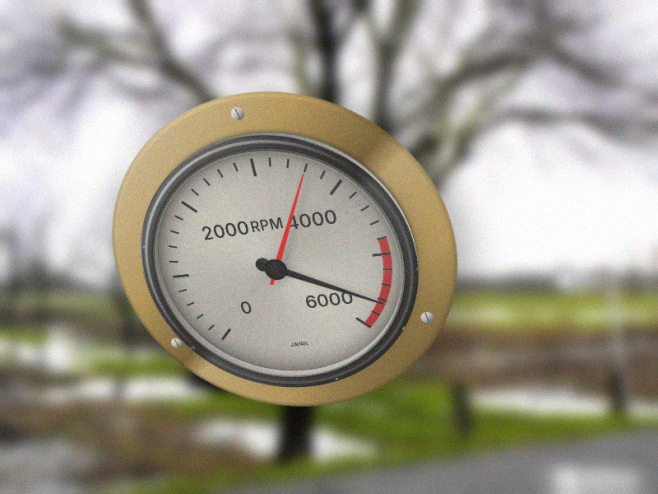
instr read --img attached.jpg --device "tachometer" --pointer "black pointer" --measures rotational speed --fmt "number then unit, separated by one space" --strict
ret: 5600 rpm
